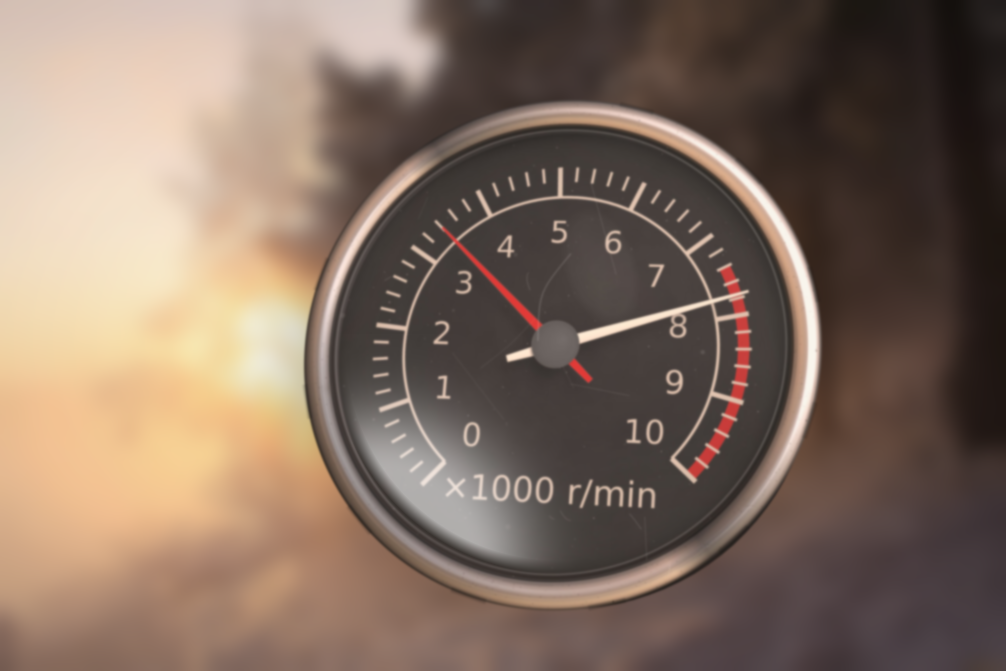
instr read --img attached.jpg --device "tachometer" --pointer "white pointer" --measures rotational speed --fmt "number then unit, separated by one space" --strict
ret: 7800 rpm
